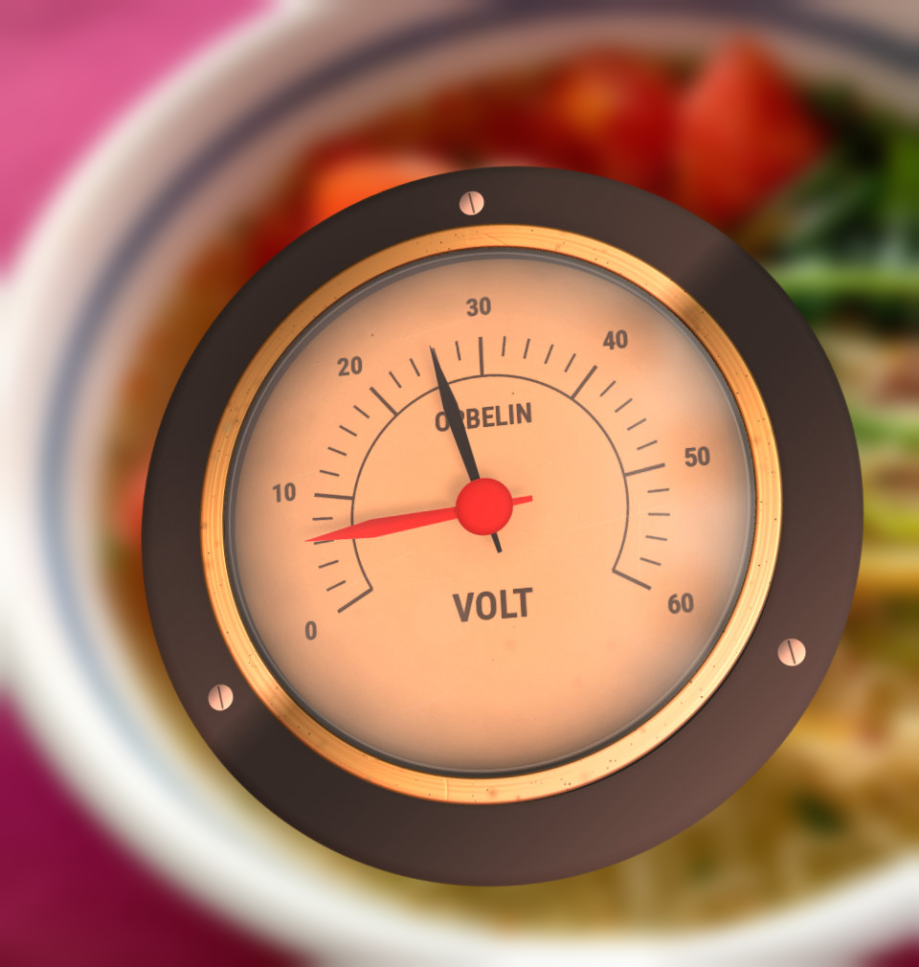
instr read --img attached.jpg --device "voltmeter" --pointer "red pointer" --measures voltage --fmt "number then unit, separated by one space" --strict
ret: 6 V
